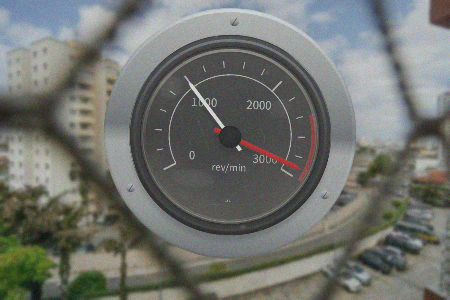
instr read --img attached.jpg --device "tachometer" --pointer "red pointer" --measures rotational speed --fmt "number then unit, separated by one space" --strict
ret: 2900 rpm
